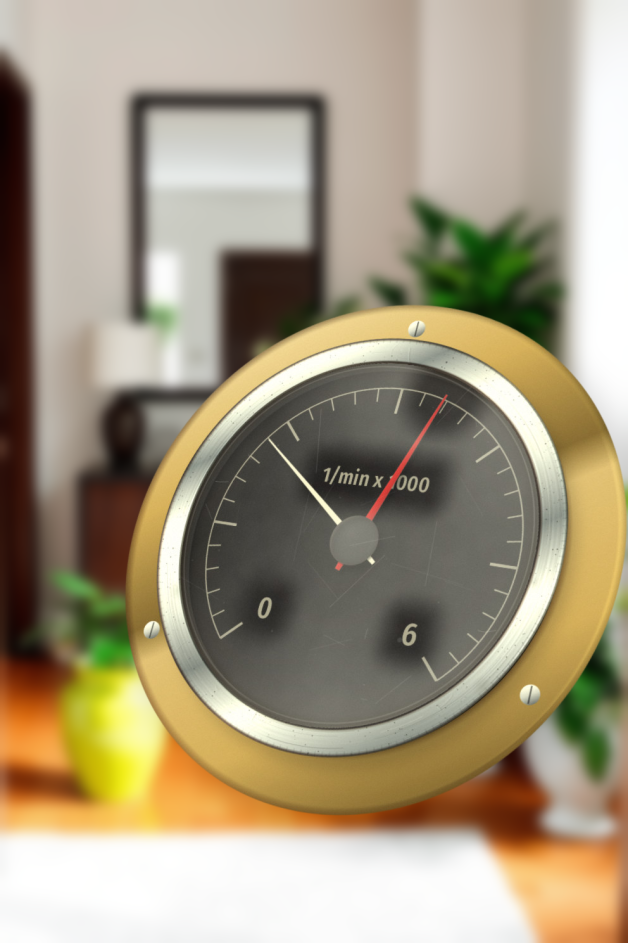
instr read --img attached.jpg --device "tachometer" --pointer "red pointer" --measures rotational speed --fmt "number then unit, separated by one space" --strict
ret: 3400 rpm
